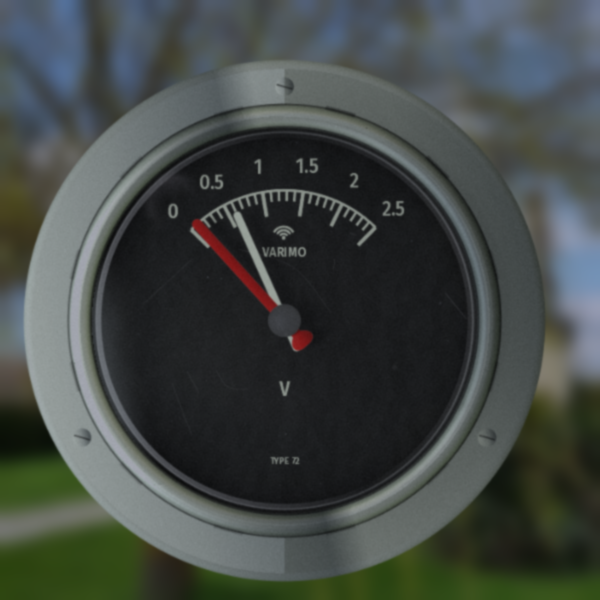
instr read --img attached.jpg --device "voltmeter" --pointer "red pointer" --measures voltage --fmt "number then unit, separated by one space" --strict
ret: 0.1 V
